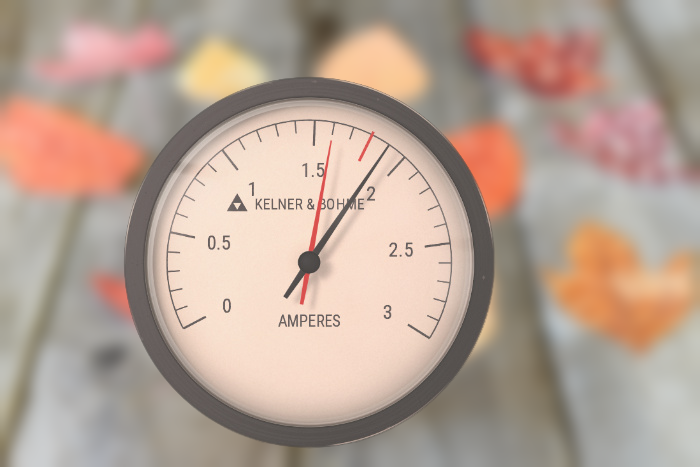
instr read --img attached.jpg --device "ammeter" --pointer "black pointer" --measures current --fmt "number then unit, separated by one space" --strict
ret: 1.9 A
